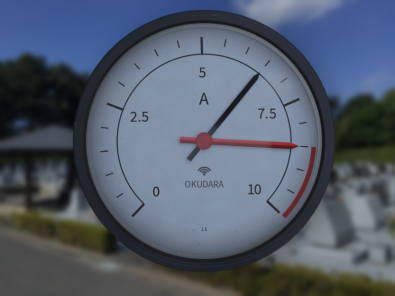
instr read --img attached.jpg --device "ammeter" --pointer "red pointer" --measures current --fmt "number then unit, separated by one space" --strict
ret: 8.5 A
